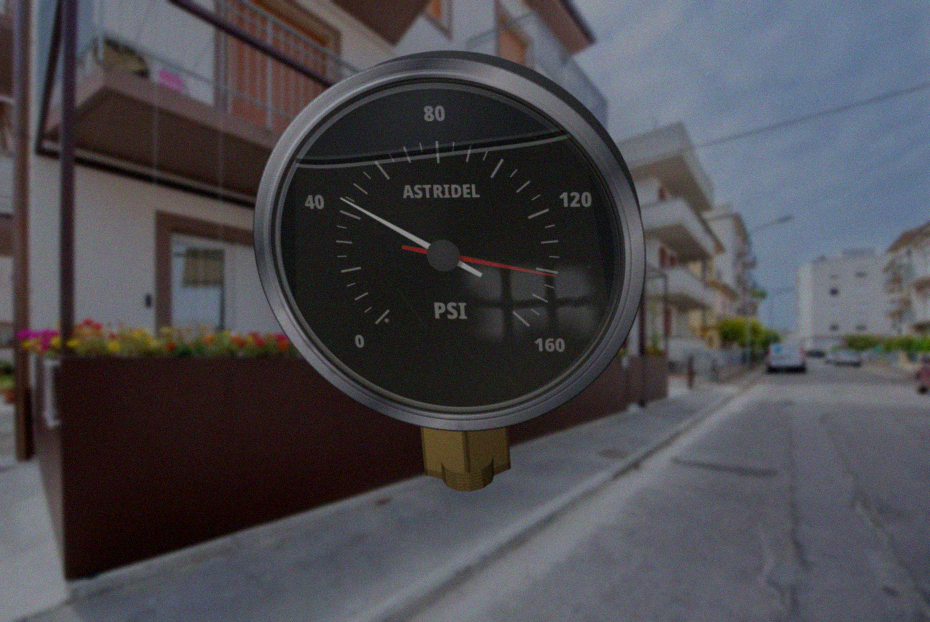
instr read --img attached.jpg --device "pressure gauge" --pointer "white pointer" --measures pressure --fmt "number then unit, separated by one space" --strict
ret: 45 psi
